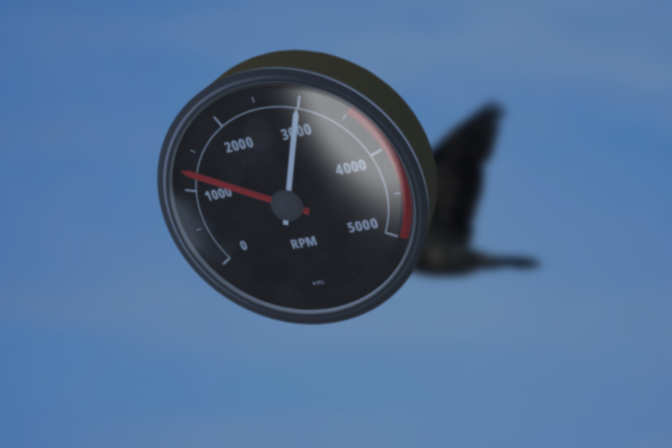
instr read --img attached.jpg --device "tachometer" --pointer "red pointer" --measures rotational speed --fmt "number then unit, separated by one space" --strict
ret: 1250 rpm
